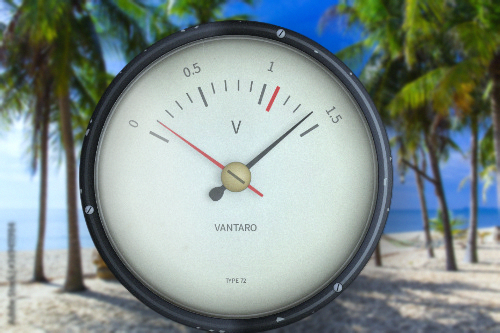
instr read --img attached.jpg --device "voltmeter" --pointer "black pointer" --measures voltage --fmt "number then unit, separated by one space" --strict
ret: 1.4 V
